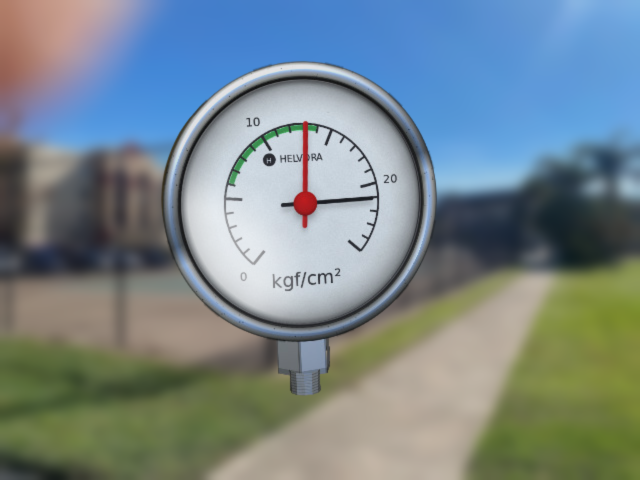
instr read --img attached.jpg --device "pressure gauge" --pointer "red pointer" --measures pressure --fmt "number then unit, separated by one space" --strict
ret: 13 kg/cm²
